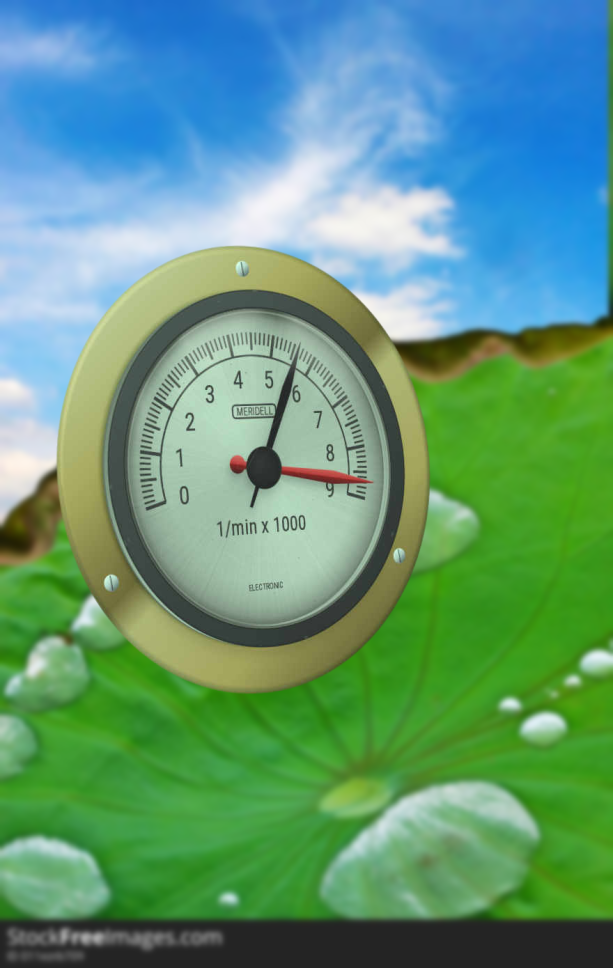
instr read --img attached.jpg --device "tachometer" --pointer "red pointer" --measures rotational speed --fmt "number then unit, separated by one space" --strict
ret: 8700 rpm
